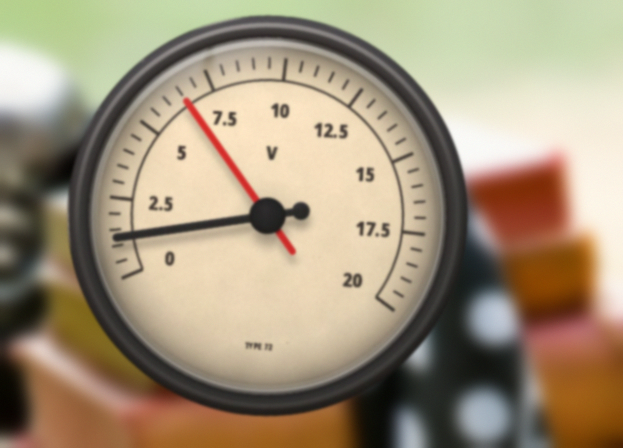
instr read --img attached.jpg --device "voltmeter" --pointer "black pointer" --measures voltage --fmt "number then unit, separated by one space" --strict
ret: 1.25 V
